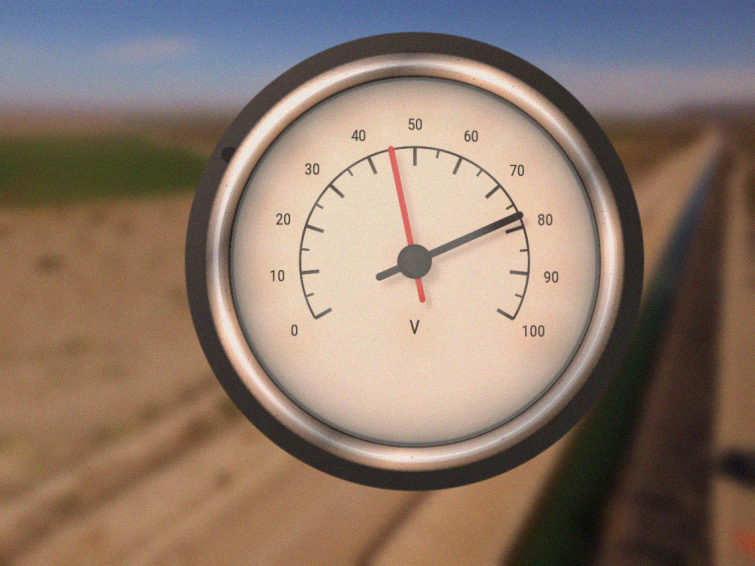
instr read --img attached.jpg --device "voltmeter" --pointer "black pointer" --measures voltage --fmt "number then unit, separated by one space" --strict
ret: 77.5 V
